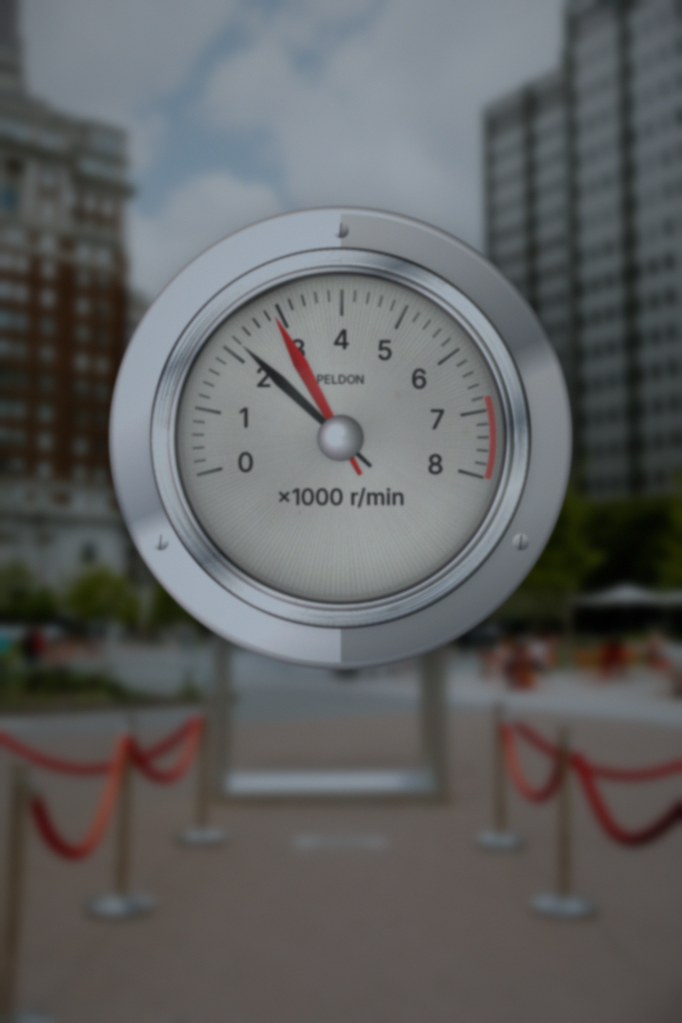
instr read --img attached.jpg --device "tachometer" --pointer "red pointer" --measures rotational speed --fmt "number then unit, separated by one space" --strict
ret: 2900 rpm
